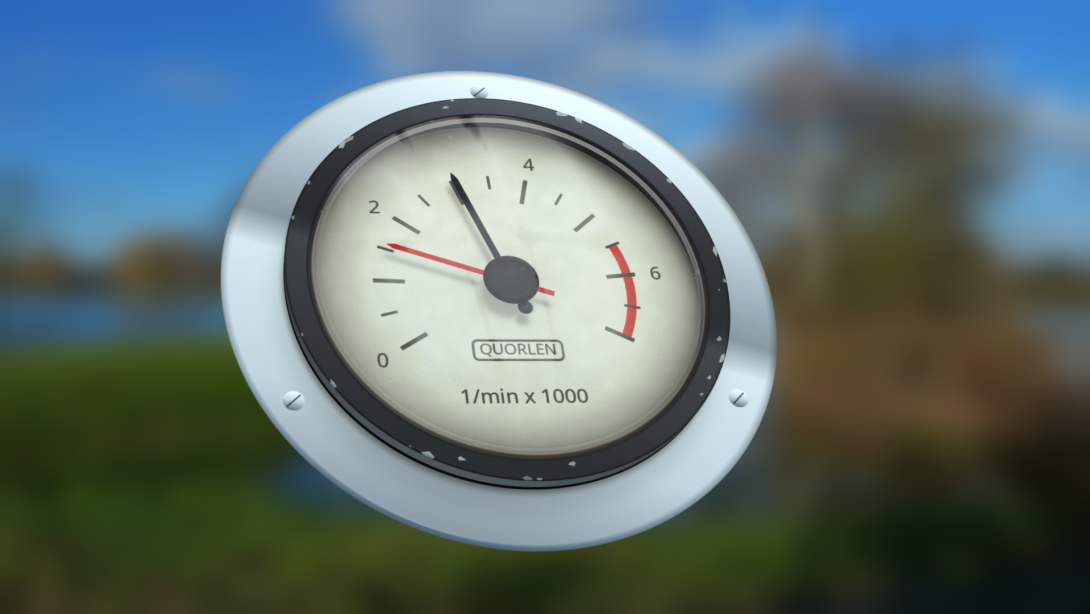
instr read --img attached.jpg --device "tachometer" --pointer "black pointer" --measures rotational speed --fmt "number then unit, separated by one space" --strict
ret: 3000 rpm
